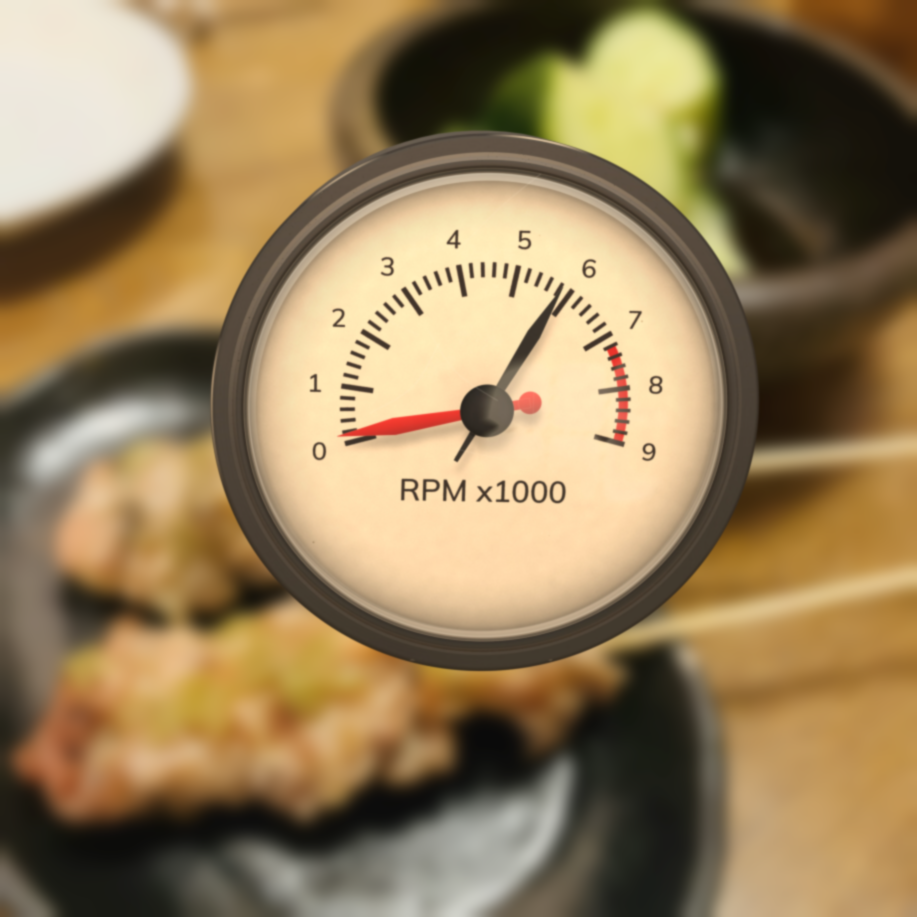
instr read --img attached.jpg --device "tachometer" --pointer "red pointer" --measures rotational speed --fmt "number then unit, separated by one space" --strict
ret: 200 rpm
